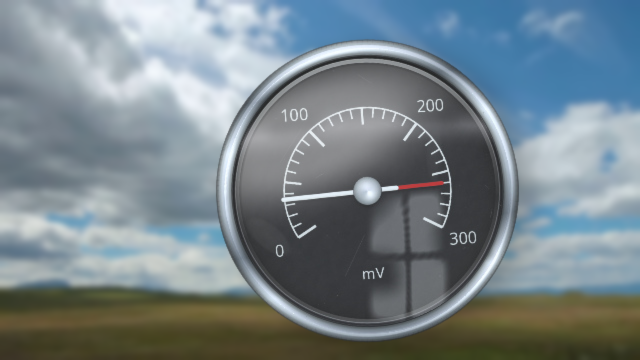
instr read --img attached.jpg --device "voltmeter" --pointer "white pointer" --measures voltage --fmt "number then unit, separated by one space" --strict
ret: 35 mV
